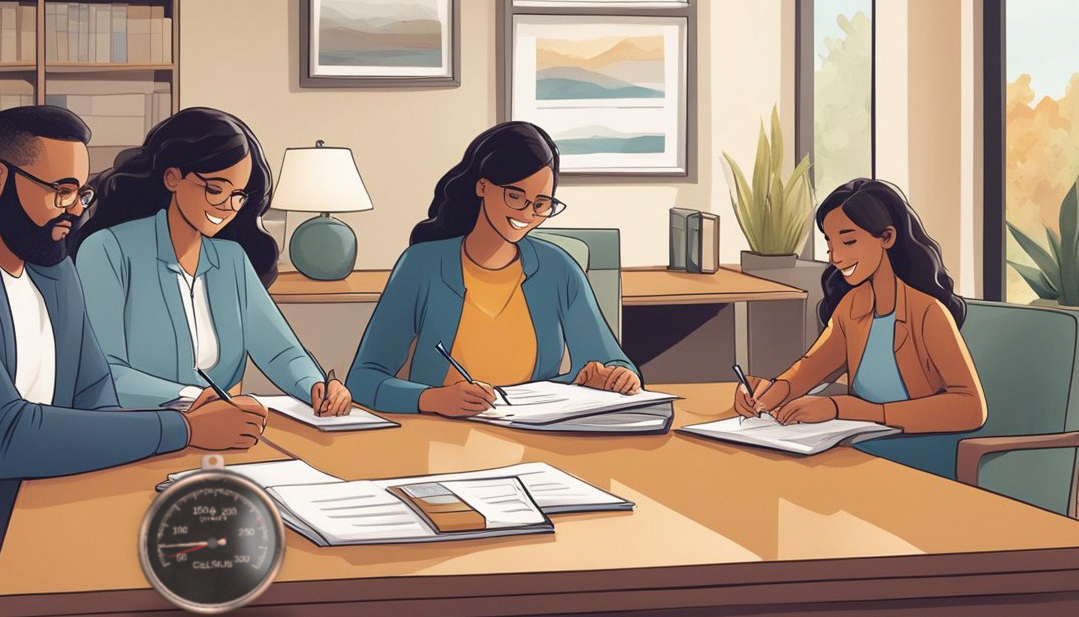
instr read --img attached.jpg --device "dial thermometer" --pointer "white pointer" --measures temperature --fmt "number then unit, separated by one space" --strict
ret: 75 °C
